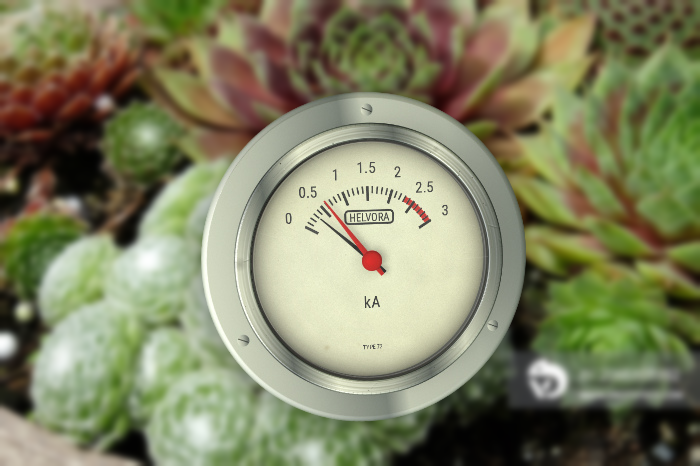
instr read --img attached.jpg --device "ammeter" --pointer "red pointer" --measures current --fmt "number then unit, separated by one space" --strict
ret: 0.6 kA
